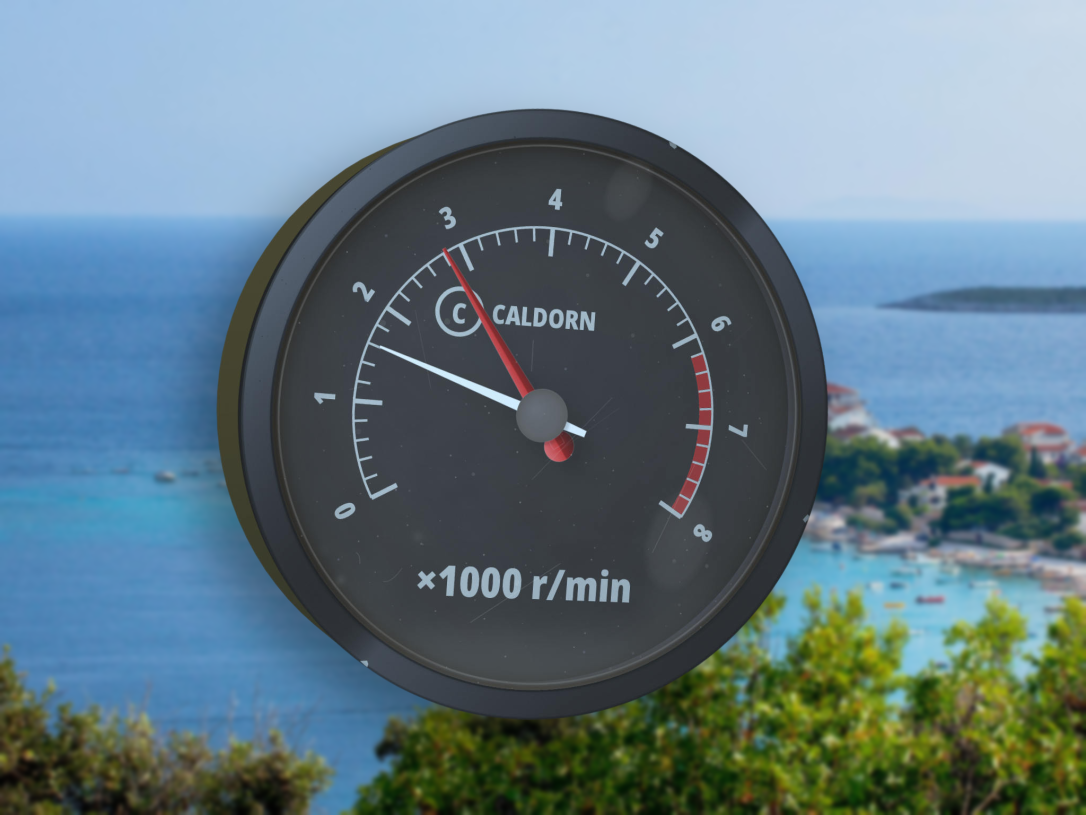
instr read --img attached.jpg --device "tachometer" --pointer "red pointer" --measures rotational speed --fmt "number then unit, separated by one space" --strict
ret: 2800 rpm
